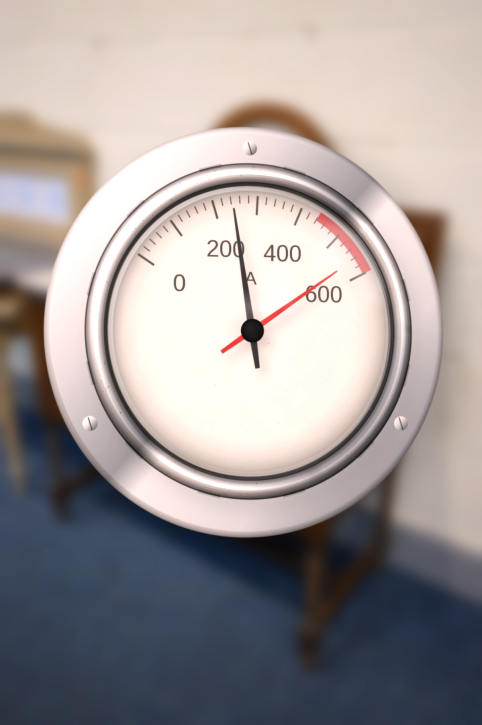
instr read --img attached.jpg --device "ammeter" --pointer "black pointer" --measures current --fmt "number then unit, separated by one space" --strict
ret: 240 A
